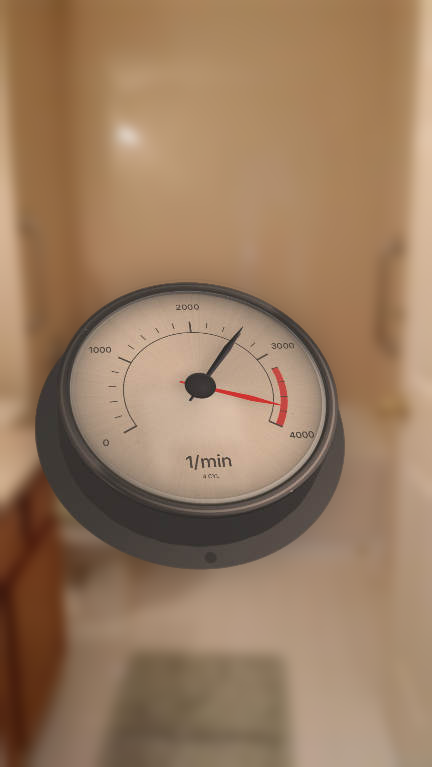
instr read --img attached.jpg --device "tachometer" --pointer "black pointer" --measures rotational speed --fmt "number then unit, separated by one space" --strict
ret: 2600 rpm
